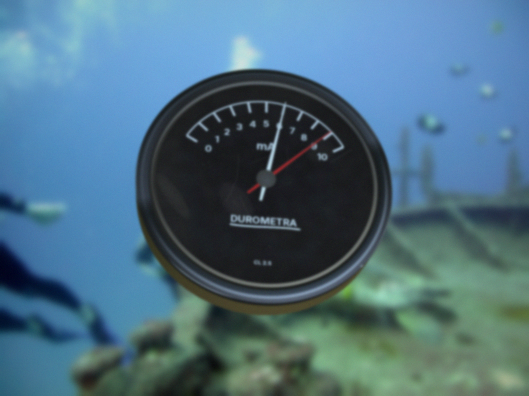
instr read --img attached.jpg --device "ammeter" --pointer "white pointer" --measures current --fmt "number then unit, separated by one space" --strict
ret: 6 mA
